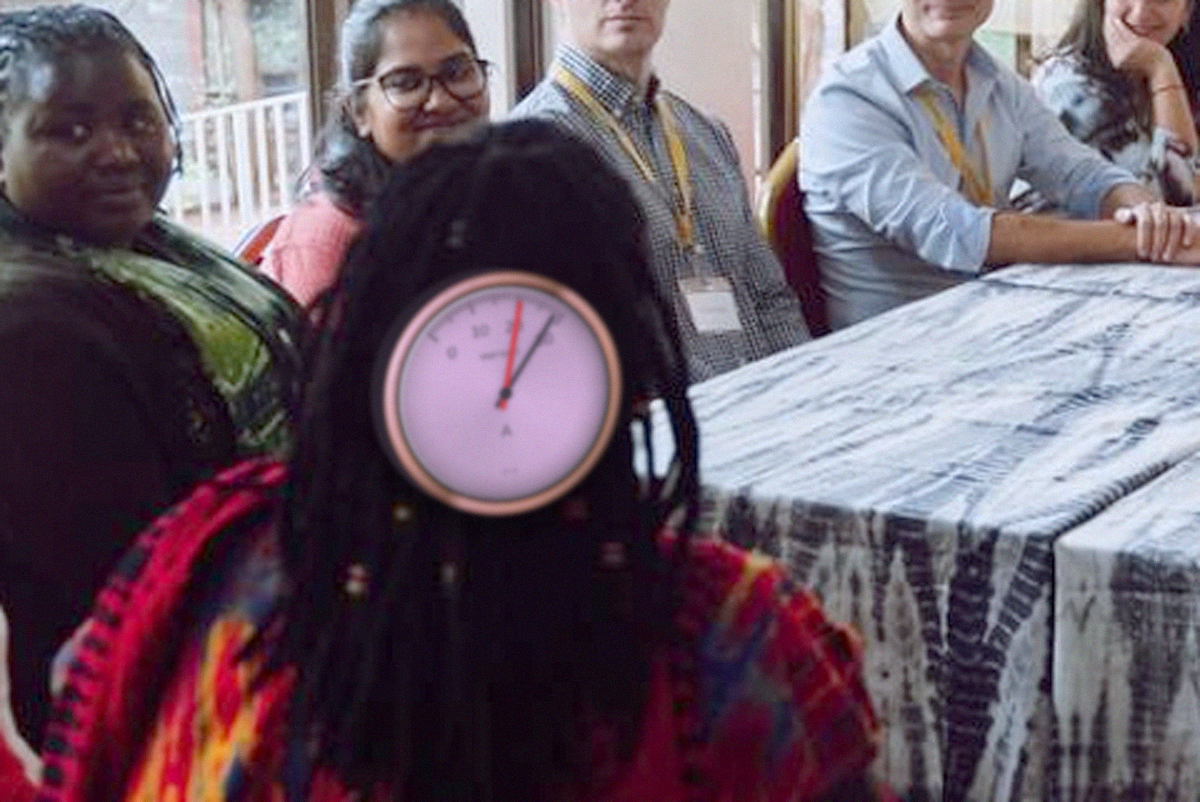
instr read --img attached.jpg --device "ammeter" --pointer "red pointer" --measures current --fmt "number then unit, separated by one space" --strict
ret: 20 A
